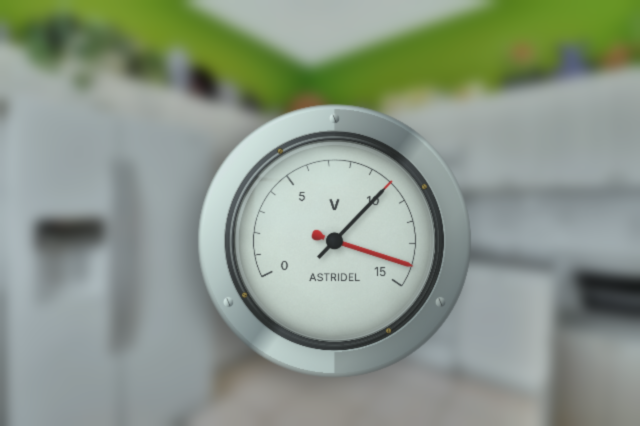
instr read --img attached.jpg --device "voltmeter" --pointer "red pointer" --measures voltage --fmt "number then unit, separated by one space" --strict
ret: 14 V
